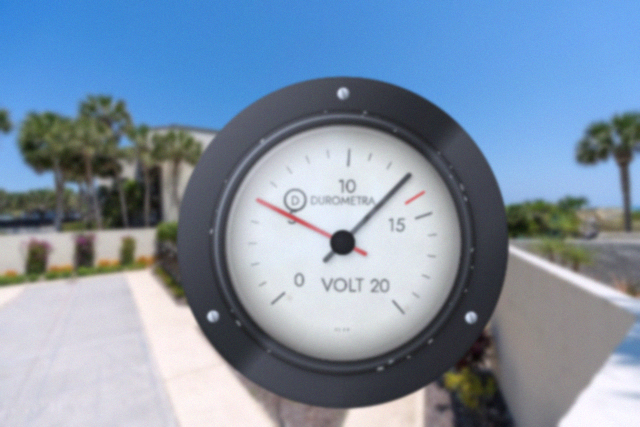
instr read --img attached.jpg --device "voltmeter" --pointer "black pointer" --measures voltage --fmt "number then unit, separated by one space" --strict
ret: 13 V
